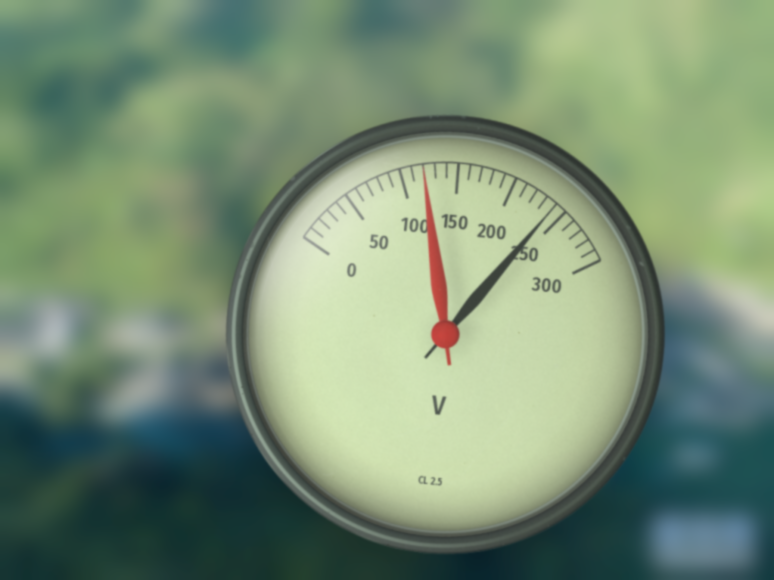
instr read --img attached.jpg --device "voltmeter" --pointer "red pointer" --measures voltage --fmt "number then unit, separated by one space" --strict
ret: 120 V
